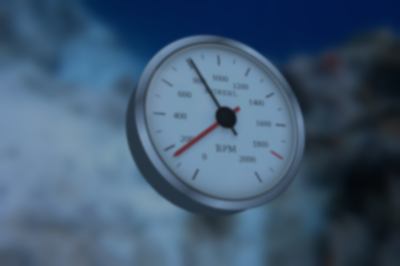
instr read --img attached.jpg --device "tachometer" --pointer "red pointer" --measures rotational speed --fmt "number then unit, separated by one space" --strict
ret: 150 rpm
